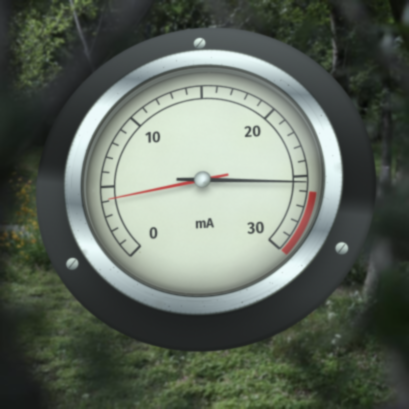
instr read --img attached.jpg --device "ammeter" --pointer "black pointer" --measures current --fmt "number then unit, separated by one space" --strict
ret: 25.5 mA
